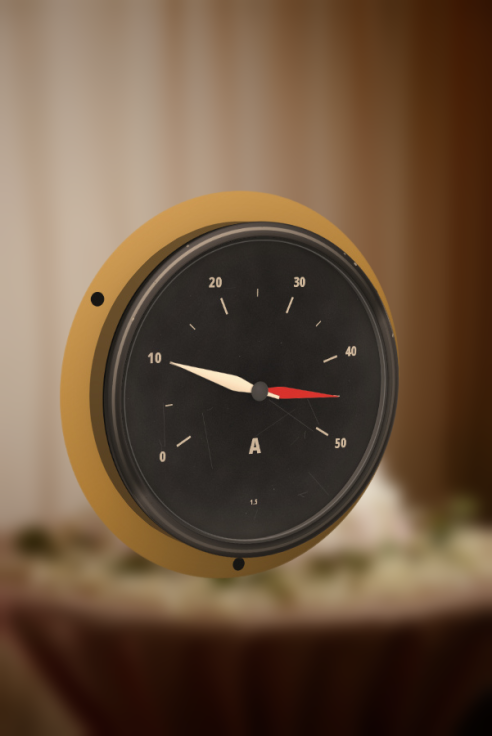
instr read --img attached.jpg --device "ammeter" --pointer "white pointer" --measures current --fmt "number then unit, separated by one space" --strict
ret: 10 A
